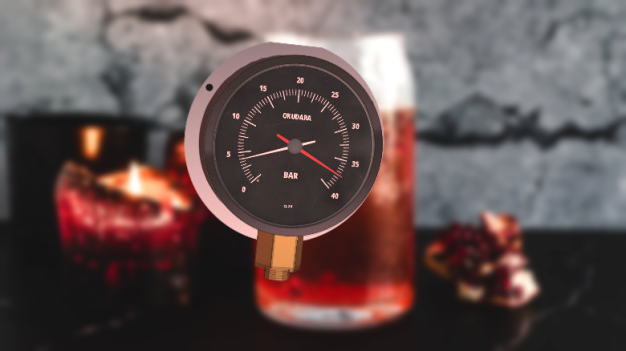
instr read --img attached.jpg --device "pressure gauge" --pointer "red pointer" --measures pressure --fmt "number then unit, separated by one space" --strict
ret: 37.5 bar
